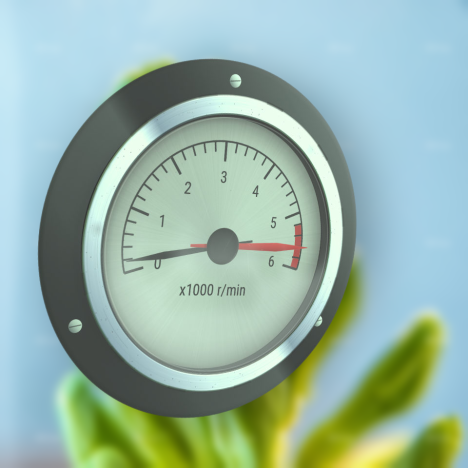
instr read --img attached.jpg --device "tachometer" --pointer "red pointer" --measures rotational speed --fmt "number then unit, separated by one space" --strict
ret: 5600 rpm
